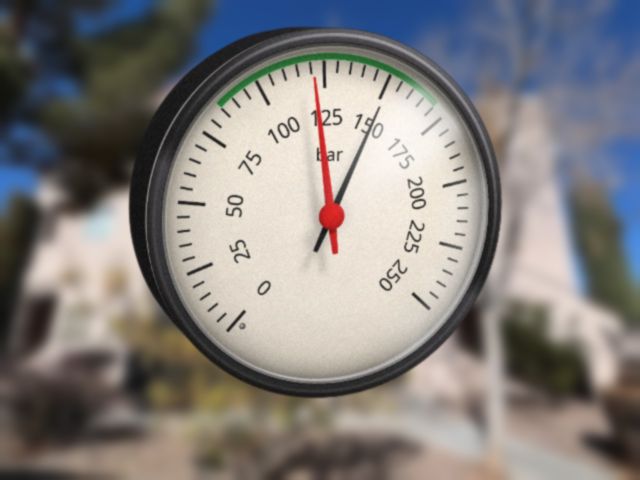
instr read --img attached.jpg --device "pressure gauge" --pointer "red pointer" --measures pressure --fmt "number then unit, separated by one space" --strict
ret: 120 bar
